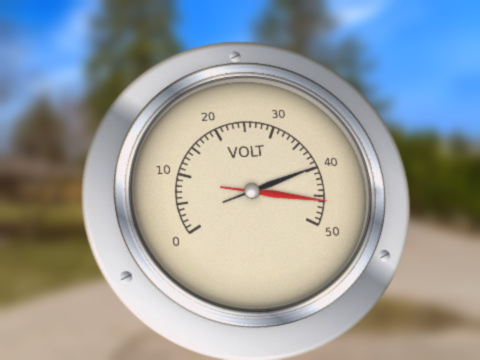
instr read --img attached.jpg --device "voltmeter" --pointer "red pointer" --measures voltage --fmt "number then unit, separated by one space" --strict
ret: 46 V
